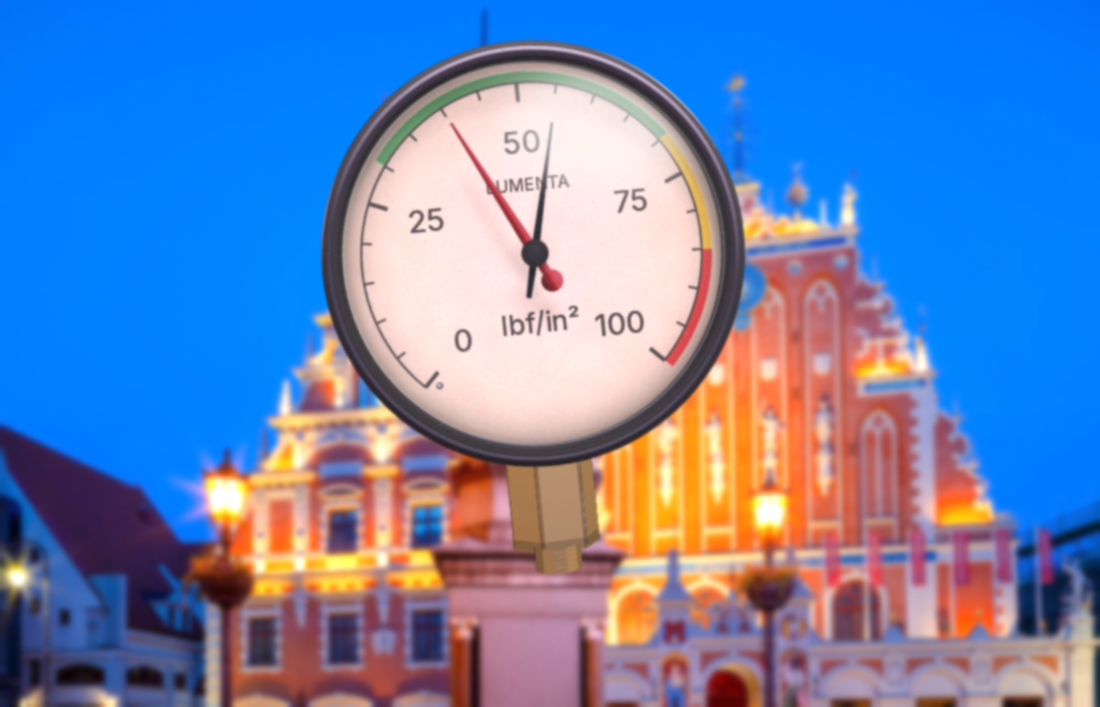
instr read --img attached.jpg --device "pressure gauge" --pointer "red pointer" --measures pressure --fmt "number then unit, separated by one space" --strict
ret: 40 psi
